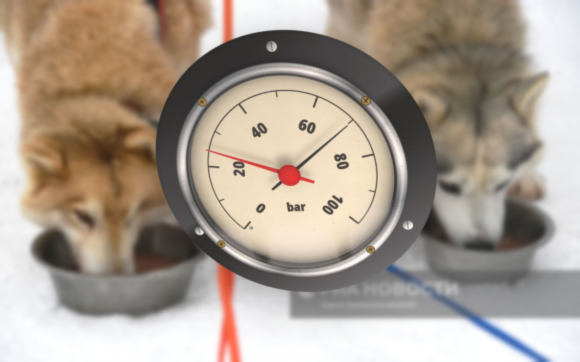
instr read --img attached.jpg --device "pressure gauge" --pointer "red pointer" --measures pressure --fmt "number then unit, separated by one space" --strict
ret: 25 bar
